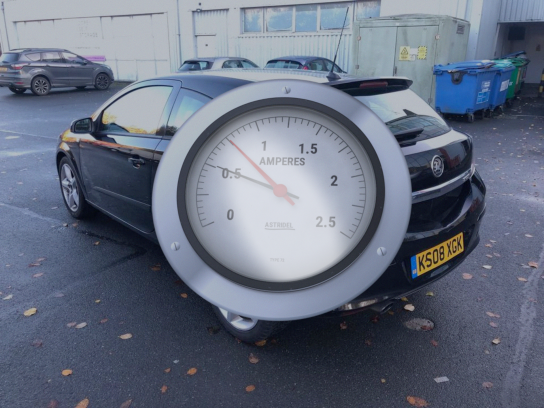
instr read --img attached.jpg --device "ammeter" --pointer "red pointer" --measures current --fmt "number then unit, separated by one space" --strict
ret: 0.75 A
